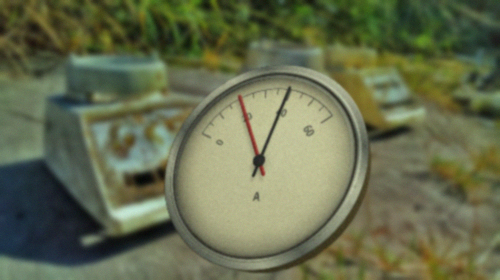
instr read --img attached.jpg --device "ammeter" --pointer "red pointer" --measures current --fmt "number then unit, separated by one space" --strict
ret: 20 A
